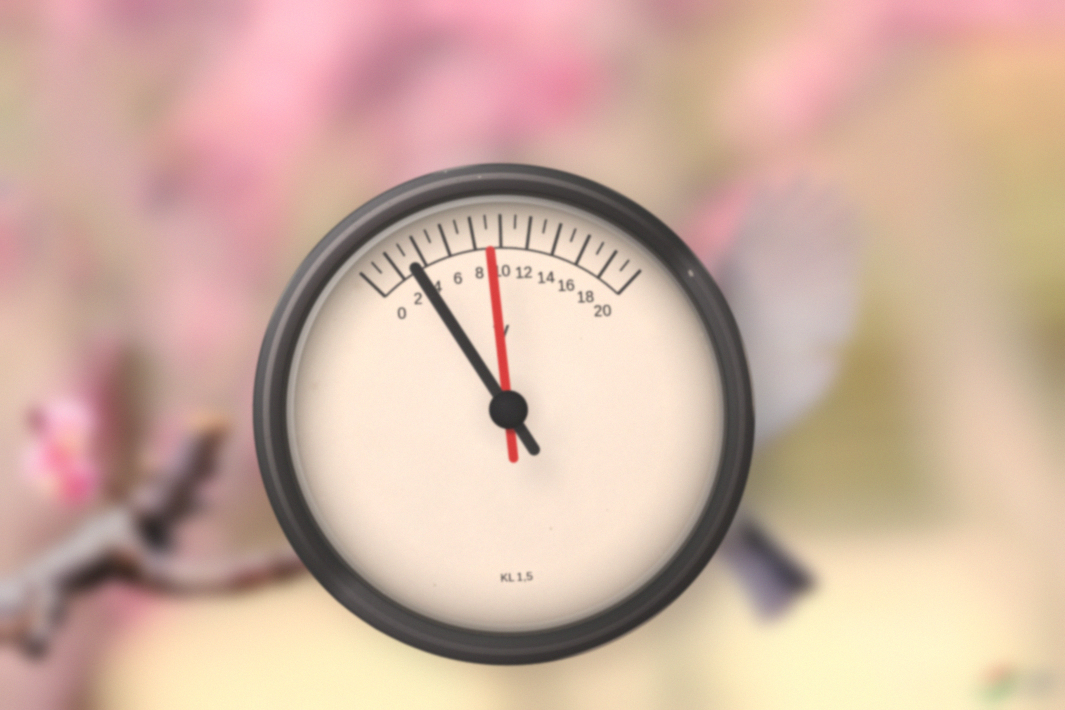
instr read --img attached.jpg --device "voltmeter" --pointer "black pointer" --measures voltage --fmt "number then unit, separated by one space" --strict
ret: 3 V
